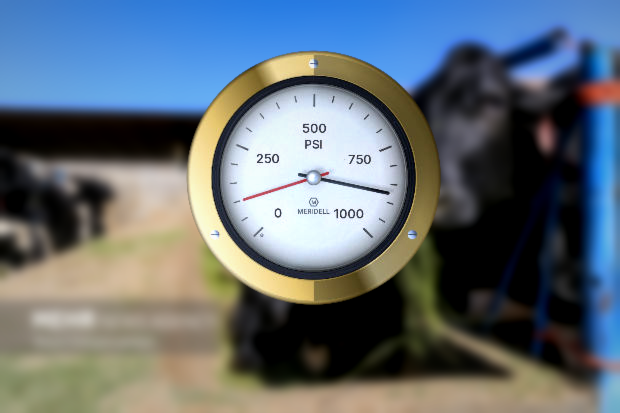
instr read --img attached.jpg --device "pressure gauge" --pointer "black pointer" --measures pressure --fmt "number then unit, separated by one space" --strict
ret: 875 psi
